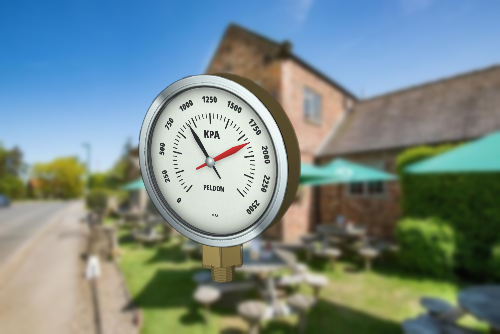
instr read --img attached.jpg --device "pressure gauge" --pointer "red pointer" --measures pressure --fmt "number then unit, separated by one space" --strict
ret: 1850 kPa
